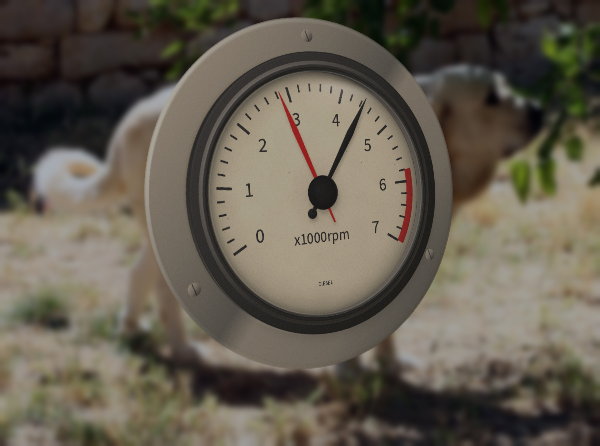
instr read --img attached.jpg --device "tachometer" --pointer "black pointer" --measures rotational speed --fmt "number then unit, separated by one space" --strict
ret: 4400 rpm
